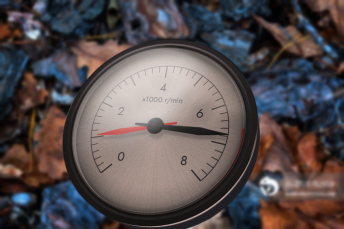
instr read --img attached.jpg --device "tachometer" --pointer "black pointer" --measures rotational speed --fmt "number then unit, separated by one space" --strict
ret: 6800 rpm
